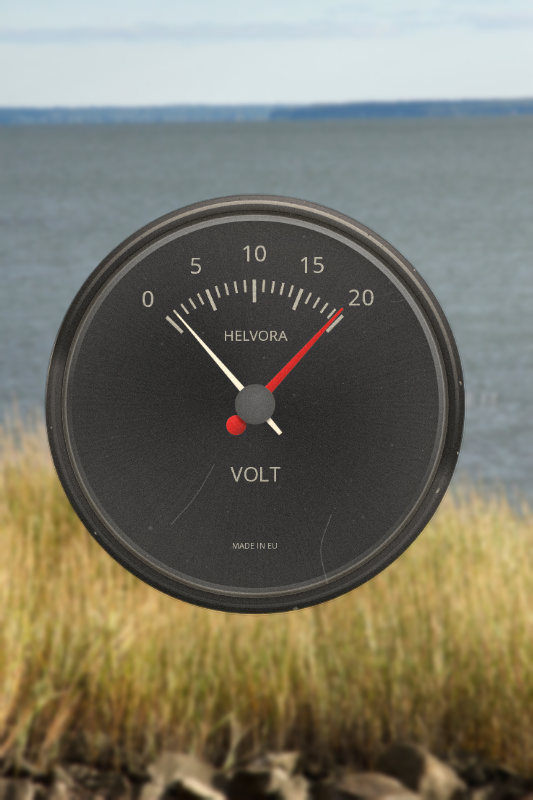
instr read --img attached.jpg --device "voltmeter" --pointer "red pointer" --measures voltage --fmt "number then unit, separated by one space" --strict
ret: 19.5 V
